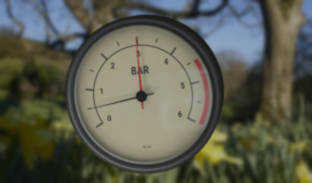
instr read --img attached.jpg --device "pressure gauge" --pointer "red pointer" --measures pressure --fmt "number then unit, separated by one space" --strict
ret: 3 bar
